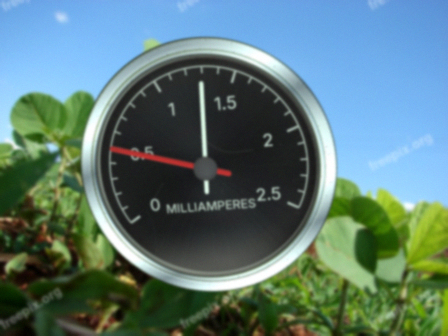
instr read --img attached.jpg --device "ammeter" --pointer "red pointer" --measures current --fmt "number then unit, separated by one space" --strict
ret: 0.5 mA
